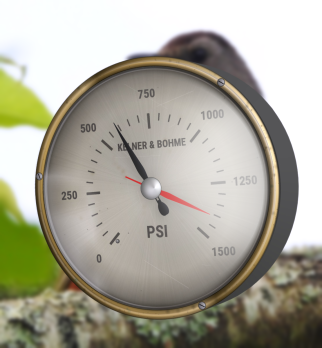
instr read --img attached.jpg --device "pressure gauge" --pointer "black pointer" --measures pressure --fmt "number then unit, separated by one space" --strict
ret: 600 psi
